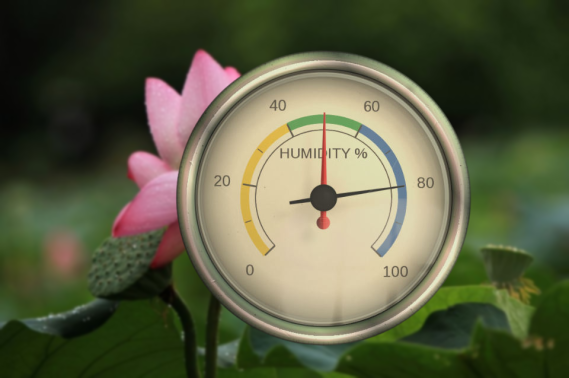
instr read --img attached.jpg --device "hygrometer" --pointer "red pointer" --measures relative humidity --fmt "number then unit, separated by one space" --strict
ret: 50 %
